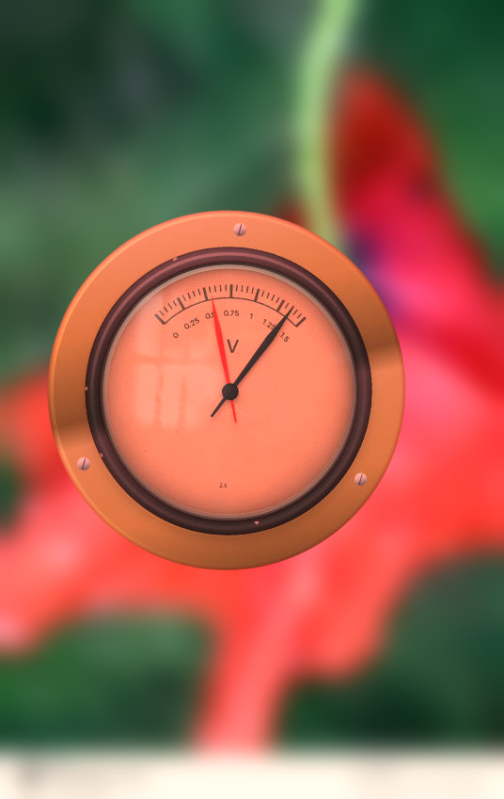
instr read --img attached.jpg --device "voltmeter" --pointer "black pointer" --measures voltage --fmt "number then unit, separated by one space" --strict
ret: 1.35 V
